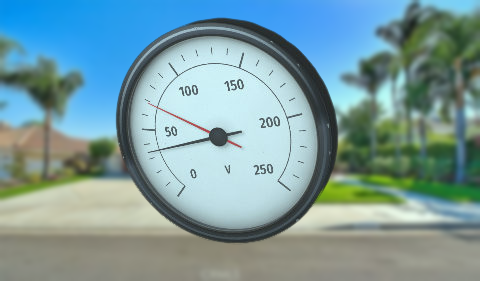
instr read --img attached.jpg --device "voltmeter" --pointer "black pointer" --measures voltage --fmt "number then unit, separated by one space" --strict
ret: 35 V
